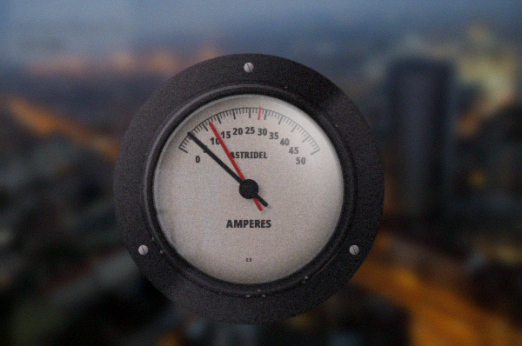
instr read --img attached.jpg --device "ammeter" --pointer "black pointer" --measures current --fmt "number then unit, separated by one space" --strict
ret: 5 A
